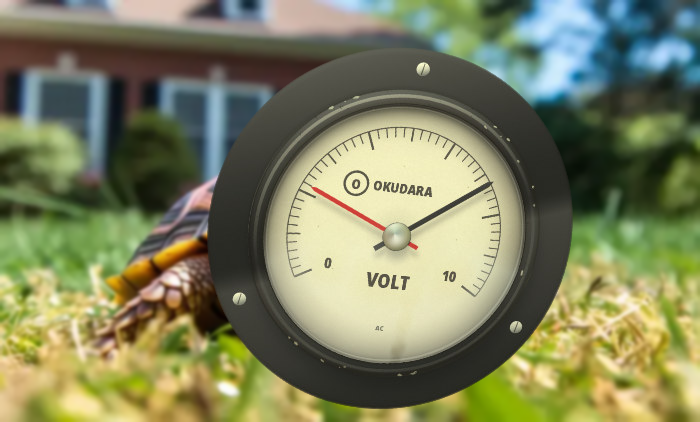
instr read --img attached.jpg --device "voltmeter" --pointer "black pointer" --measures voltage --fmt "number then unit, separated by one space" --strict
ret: 7.2 V
